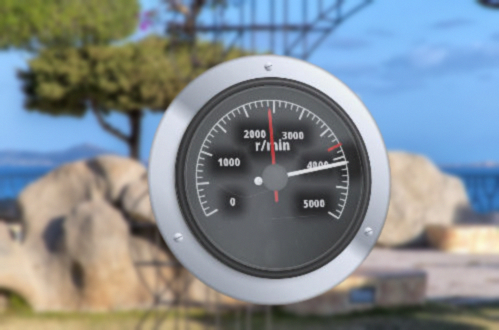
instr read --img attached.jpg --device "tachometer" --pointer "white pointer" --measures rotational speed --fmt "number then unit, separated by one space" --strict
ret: 4100 rpm
